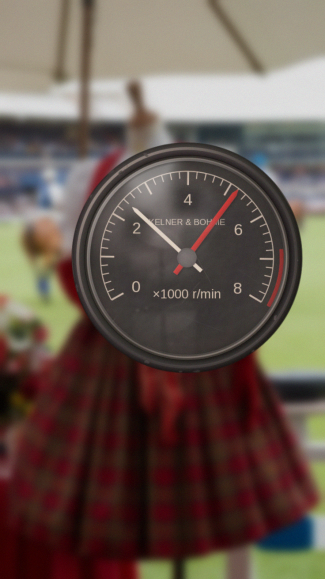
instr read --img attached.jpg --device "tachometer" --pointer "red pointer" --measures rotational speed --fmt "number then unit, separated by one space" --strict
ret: 5200 rpm
